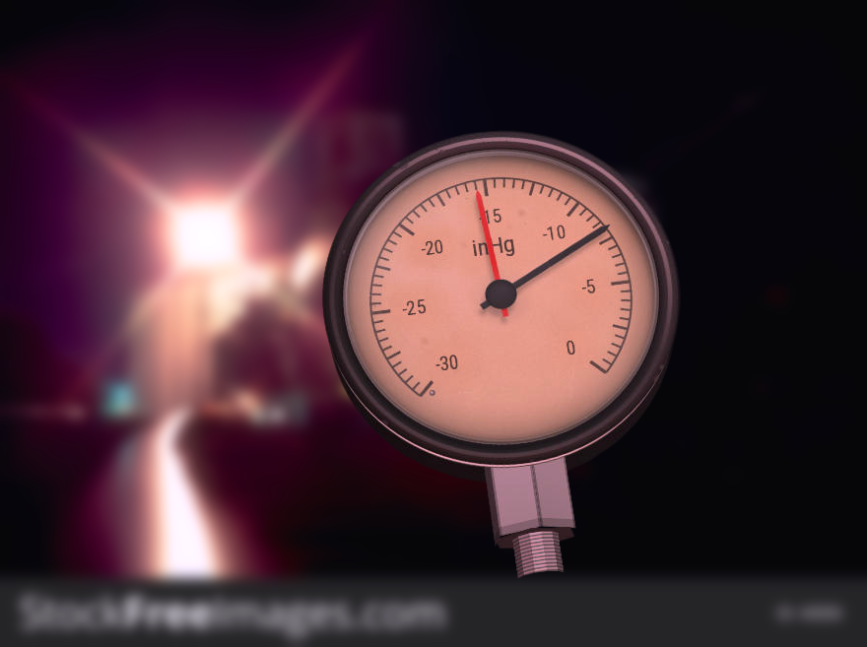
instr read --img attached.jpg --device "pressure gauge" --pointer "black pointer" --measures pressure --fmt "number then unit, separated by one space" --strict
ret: -8 inHg
